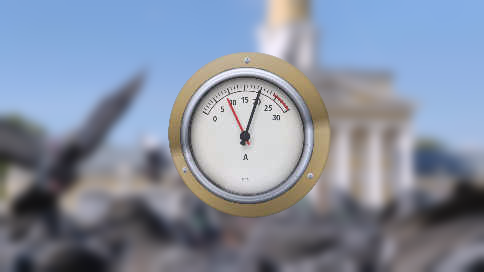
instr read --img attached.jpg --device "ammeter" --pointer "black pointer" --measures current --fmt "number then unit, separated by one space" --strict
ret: 20 A
